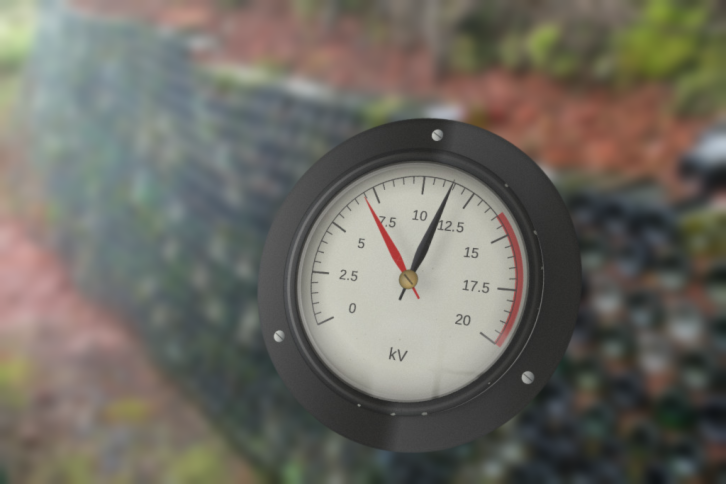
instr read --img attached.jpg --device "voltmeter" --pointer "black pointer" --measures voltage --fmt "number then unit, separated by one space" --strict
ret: 11.5 kV
